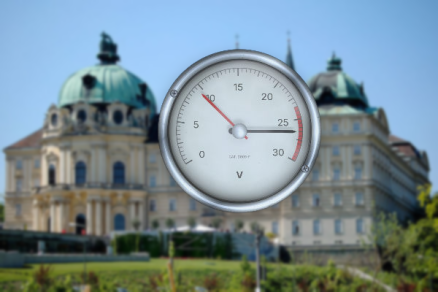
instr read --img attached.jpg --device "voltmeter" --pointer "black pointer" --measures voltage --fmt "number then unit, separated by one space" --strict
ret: 26.5 V
